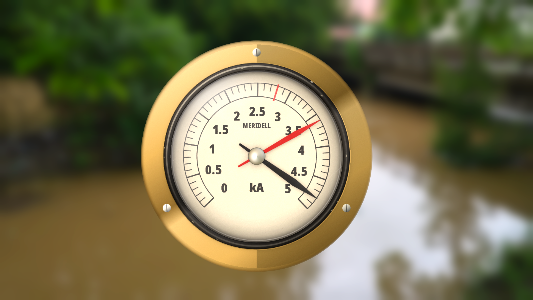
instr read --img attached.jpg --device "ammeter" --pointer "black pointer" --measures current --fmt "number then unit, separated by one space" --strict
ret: 4.8 kA
